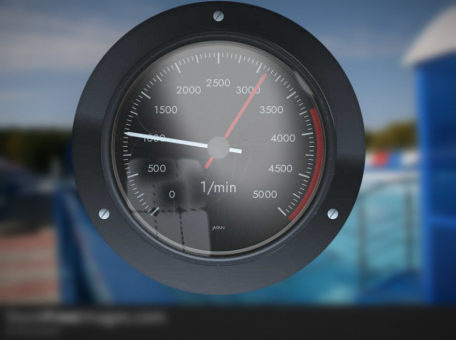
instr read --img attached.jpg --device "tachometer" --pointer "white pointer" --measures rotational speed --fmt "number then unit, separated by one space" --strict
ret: 1000 rpm
